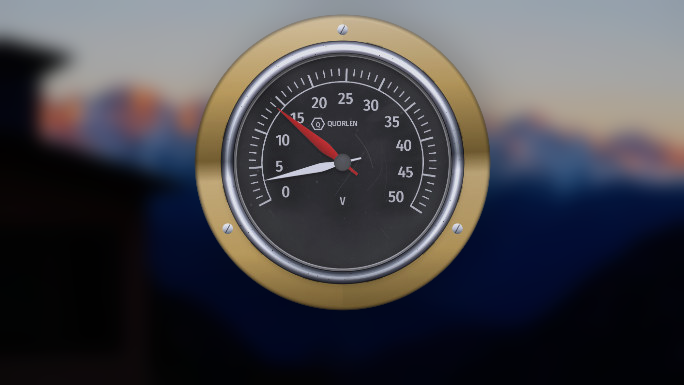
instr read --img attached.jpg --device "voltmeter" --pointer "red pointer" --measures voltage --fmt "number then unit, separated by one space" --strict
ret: 14 V
